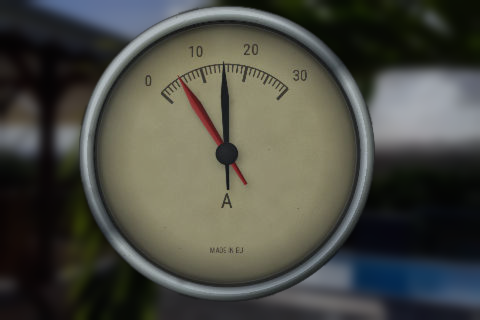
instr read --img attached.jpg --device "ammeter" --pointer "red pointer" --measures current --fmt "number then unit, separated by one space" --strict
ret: 5 A
